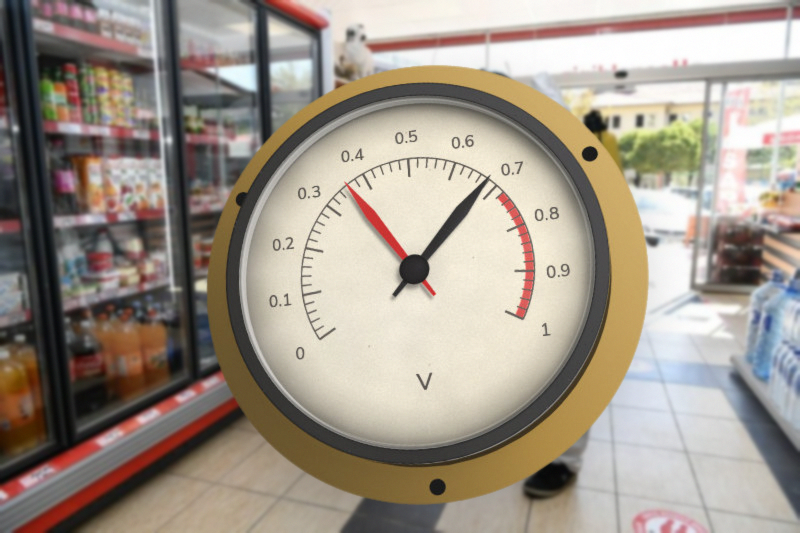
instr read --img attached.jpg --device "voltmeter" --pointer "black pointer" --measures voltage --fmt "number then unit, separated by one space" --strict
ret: 0.68 V
